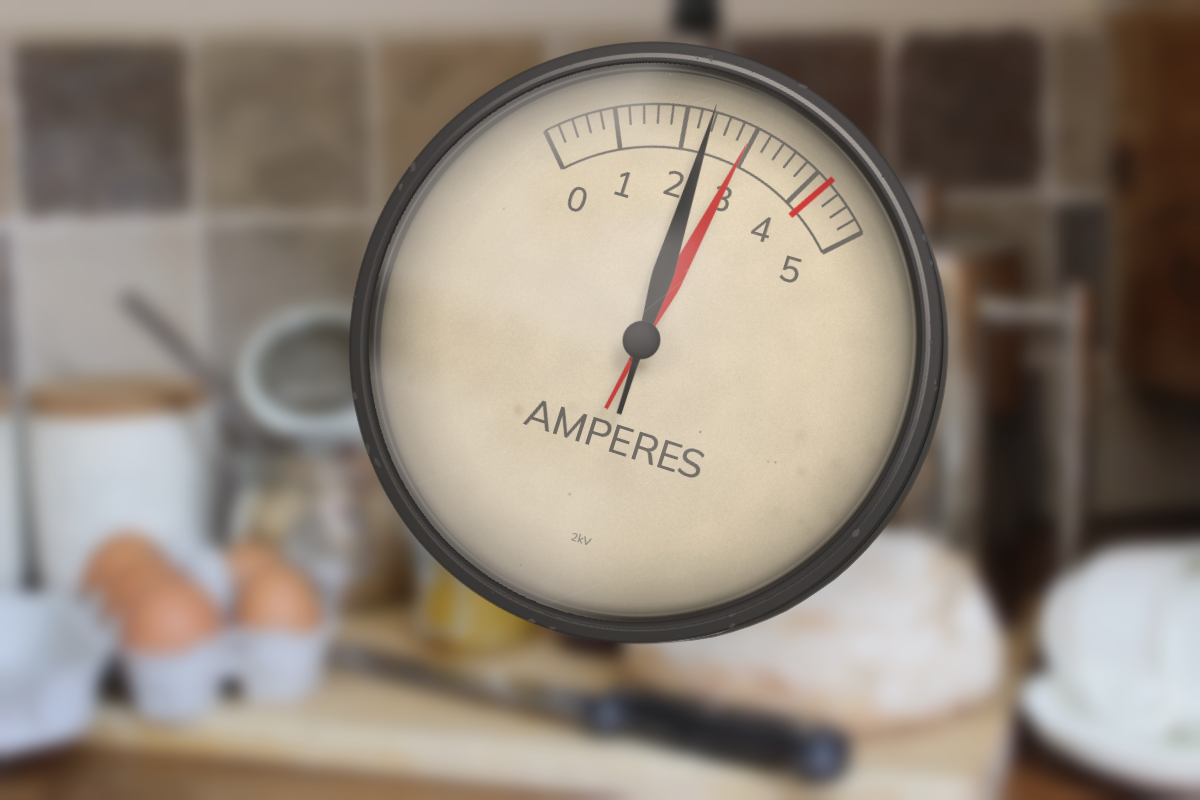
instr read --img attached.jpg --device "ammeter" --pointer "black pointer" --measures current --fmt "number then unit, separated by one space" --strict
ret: 2.4 A
